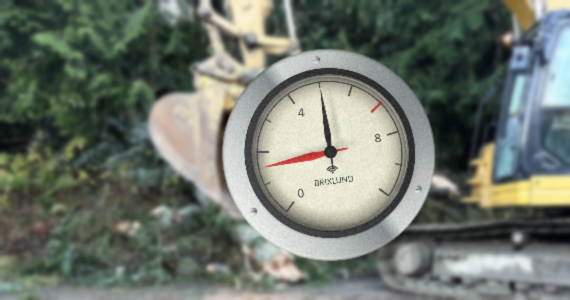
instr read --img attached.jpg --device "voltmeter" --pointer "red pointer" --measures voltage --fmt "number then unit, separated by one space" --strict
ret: 1.5 V
